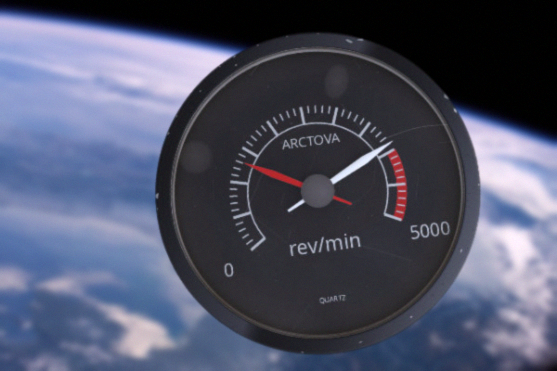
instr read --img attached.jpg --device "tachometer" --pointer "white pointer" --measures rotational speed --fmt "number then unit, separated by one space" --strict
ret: 3900 rpm
